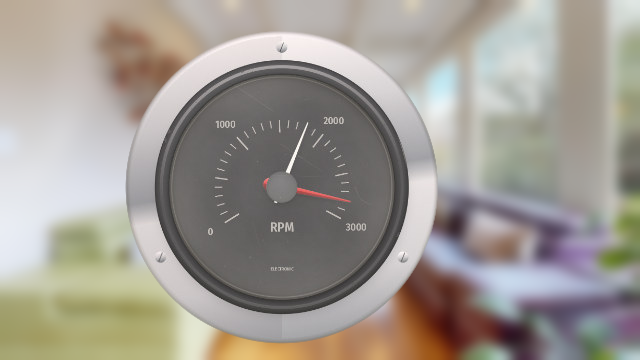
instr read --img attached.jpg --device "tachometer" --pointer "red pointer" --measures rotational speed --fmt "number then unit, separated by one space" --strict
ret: 2800 rpm
